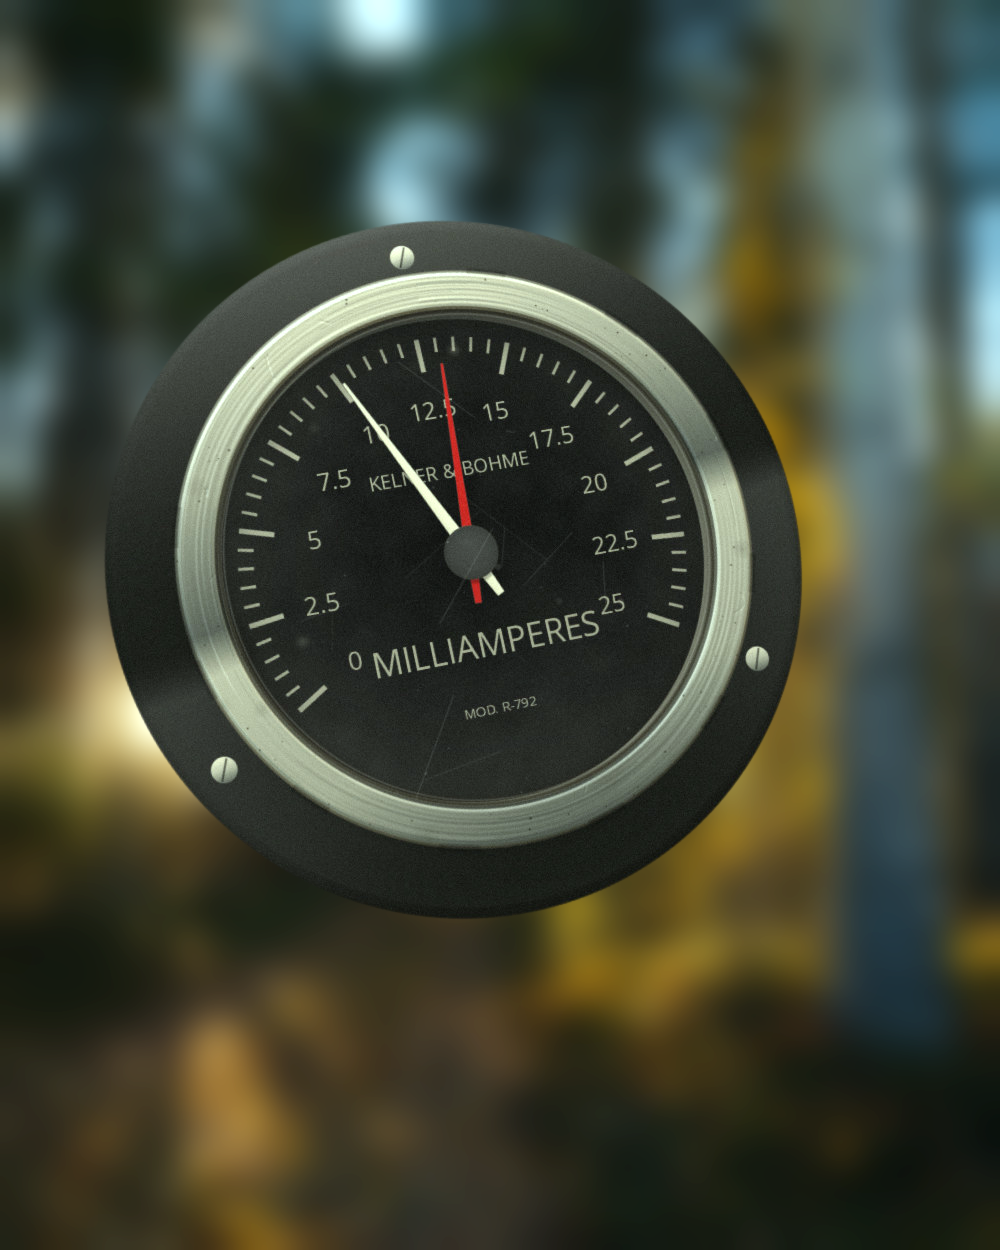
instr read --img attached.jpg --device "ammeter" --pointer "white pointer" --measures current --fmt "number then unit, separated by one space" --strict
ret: 10 mA
